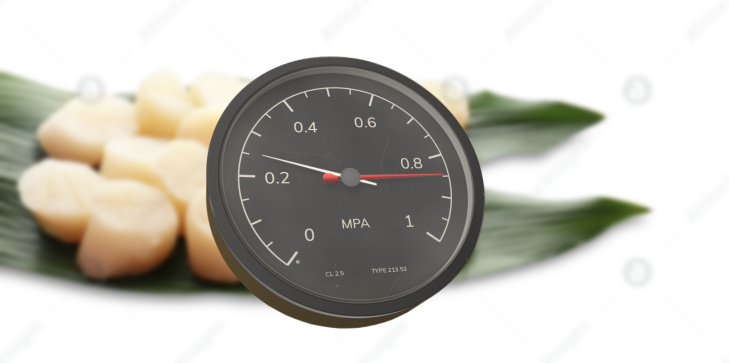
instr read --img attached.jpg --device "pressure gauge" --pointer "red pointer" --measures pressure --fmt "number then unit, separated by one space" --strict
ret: 0.85 MPa
